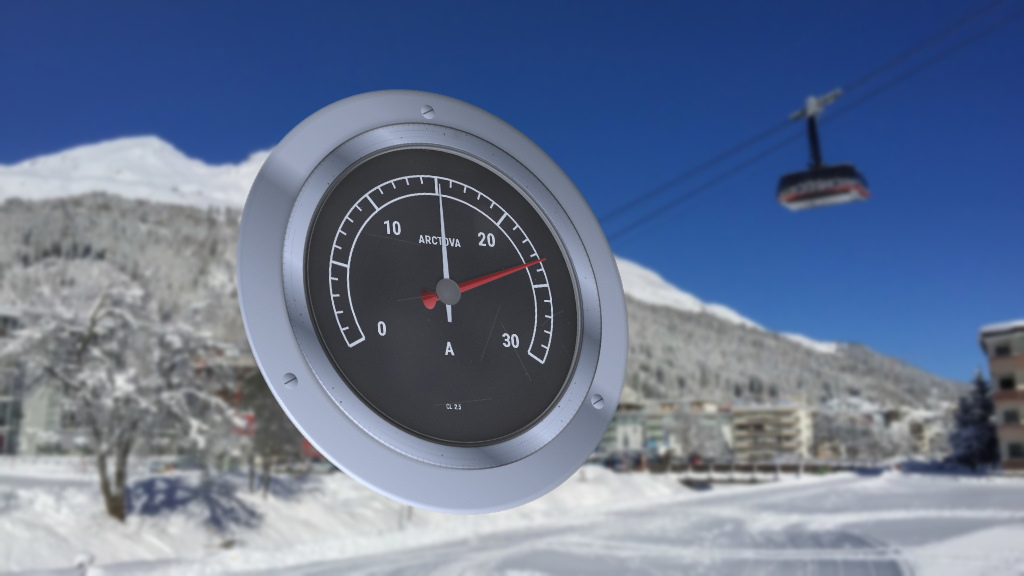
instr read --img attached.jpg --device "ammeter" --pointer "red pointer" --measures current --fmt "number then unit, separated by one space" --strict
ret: 23.5 A
